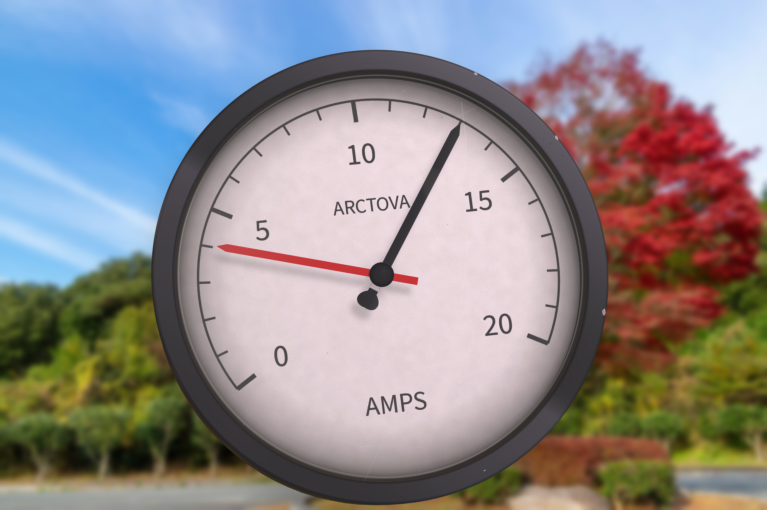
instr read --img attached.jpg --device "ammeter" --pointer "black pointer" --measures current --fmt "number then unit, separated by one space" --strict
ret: 13 A
